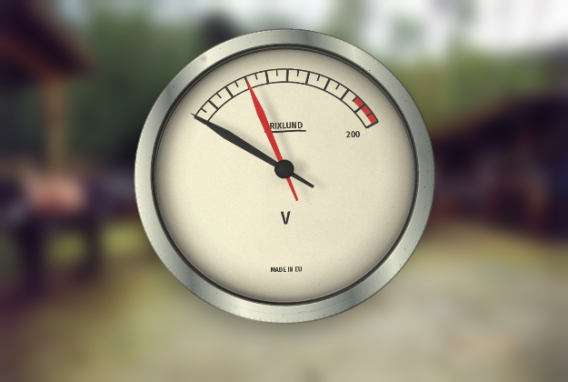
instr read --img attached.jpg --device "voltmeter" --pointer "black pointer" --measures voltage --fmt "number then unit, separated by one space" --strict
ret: 0 V
